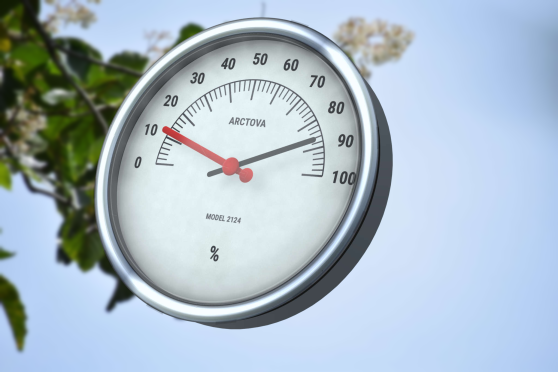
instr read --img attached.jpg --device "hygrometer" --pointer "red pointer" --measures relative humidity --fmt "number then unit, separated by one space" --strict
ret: 12 %
